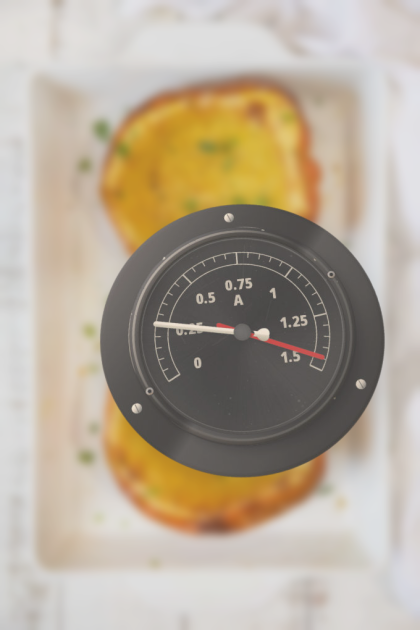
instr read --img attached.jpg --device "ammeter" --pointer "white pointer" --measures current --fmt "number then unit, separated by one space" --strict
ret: 0.25 A
